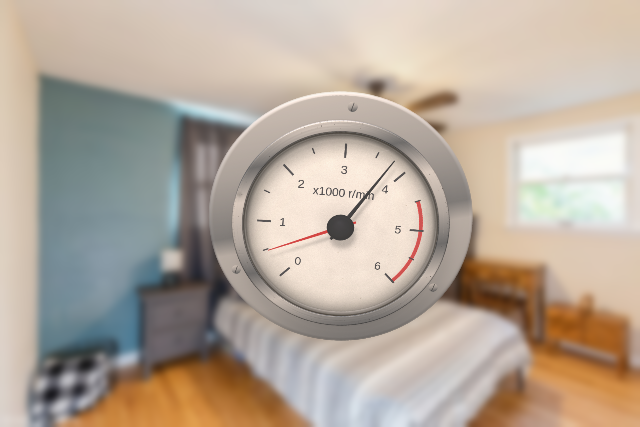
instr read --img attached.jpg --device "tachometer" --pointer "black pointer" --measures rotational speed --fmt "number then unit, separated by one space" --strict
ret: 3750 rpm
